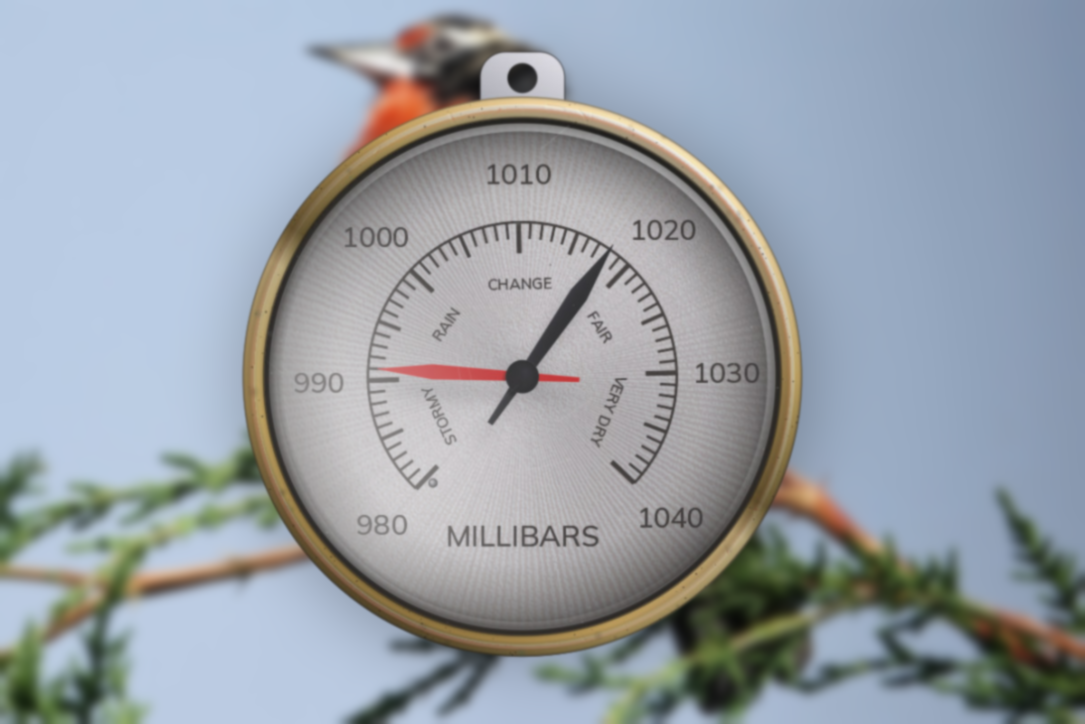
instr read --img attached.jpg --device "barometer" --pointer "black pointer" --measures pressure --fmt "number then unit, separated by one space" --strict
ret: 1018 mbar
